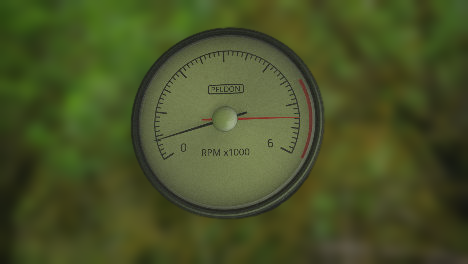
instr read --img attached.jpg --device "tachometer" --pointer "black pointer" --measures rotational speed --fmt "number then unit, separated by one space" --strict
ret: 400 rpm
